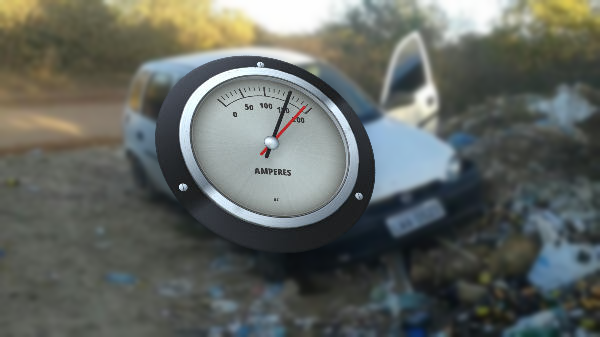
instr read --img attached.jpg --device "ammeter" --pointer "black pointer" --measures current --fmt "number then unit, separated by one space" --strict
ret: 150 A
